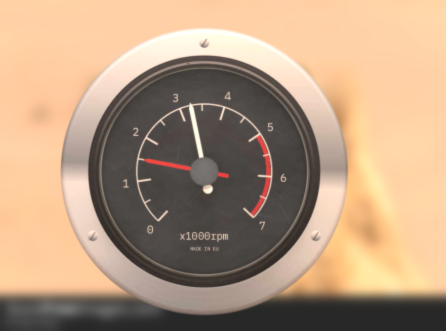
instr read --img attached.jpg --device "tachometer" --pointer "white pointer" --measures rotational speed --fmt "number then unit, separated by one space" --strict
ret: 3250 rpm
